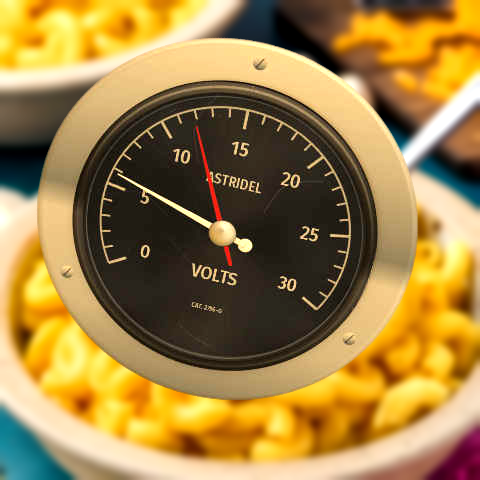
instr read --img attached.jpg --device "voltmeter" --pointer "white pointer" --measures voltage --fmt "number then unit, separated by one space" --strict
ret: 6 V
